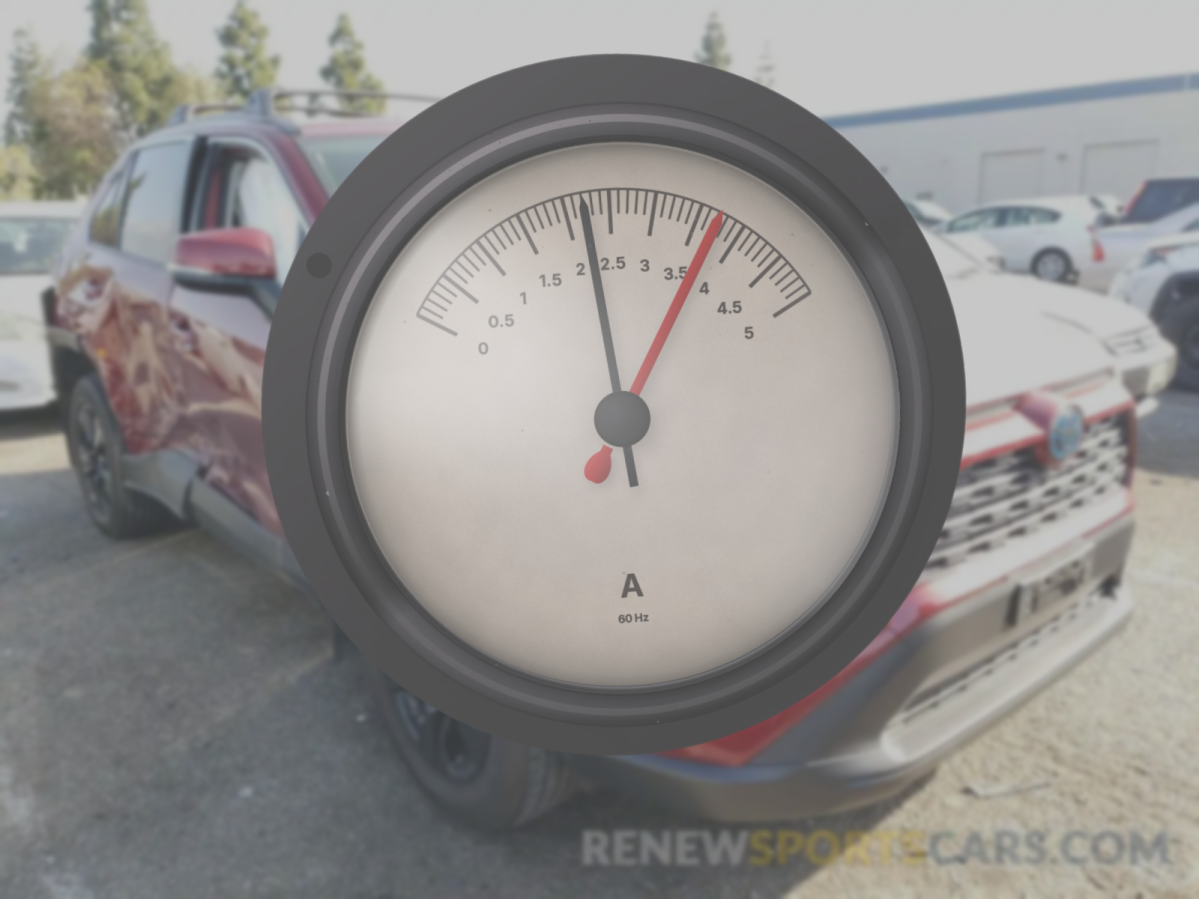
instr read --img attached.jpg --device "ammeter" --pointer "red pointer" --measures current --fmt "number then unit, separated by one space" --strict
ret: 3.7 A
